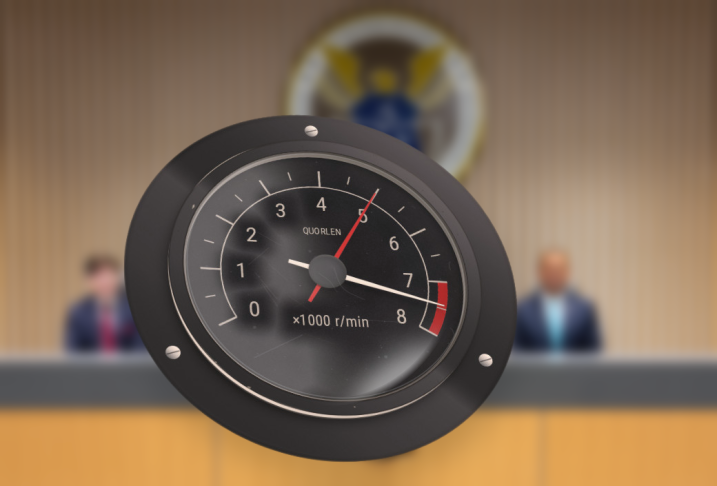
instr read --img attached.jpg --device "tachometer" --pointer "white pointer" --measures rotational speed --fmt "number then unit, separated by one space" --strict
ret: 7500 rpm
